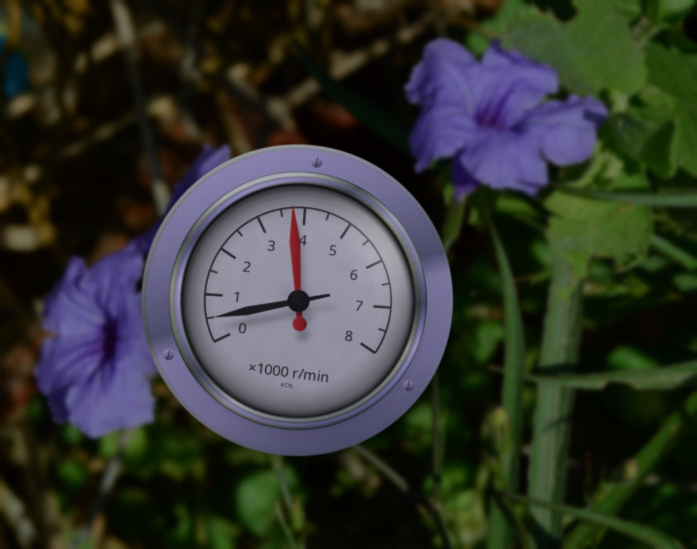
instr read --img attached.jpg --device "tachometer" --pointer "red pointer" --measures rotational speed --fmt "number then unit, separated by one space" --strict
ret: 3750 rpm
